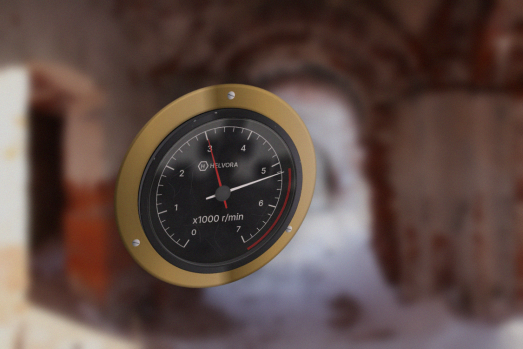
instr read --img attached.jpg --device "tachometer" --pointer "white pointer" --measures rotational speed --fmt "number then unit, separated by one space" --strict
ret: 5200 rpm
